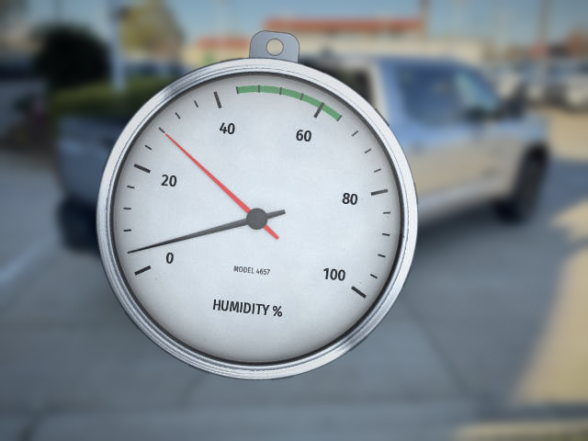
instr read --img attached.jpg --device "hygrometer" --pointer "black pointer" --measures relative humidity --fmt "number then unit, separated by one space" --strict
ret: 4 %
